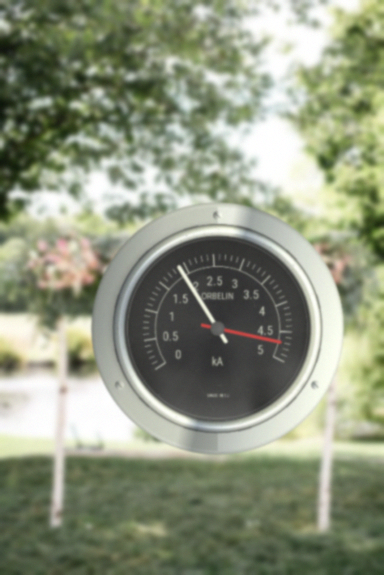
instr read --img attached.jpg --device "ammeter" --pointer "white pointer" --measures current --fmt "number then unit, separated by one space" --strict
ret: 1.9 kA
